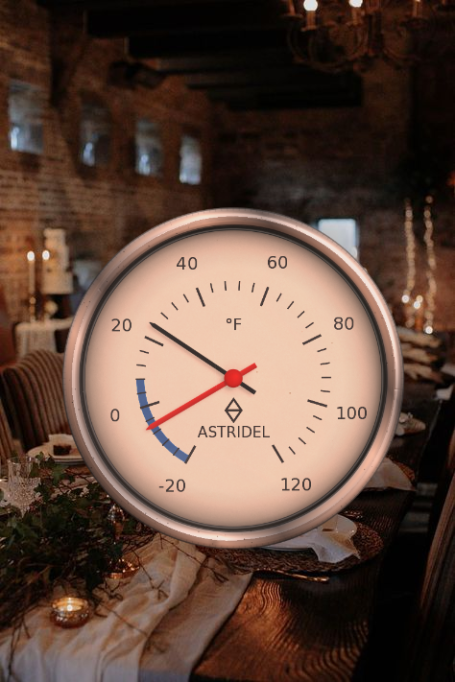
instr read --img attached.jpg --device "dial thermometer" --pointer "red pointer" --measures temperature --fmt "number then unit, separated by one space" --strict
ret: -6 °F
